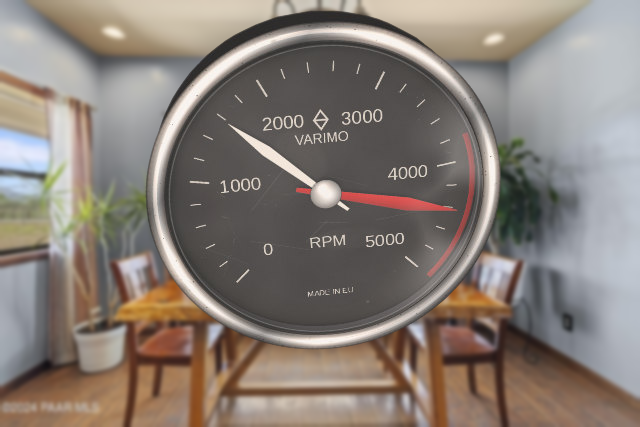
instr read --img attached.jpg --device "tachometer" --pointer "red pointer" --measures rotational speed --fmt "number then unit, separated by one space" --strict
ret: 4400 rpm
